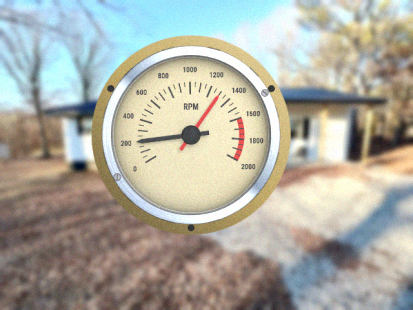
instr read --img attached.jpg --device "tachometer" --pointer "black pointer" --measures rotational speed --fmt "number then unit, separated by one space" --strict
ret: 200 rpm
